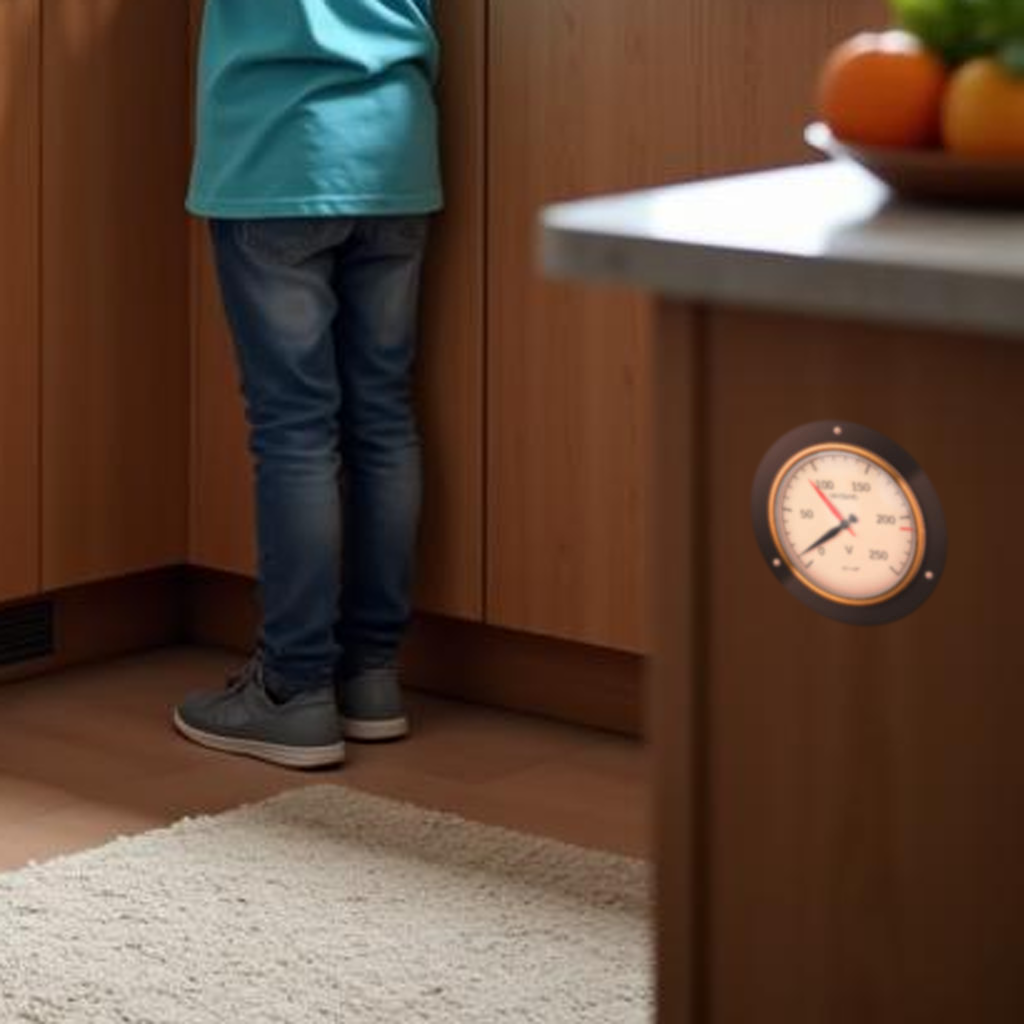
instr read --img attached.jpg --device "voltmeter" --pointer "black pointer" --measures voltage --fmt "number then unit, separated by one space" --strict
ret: 10 V
